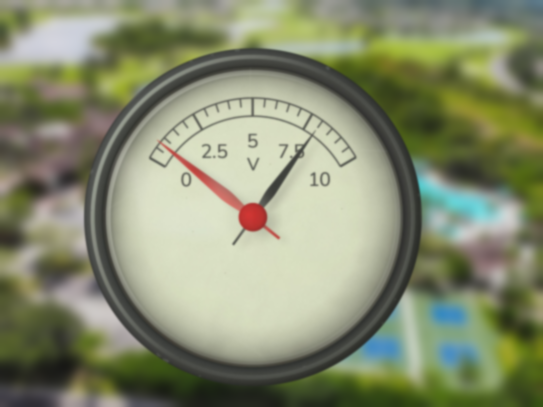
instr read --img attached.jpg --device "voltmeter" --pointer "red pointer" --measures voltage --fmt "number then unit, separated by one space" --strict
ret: 0.75 V
